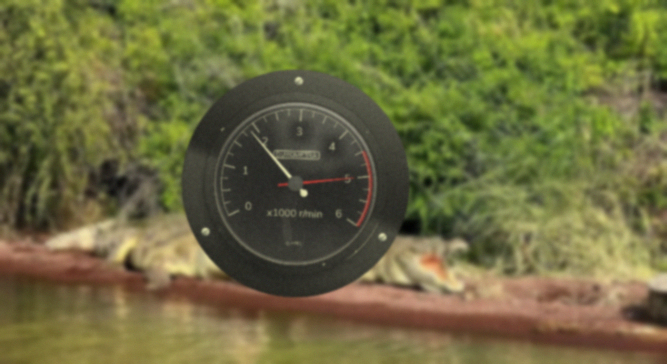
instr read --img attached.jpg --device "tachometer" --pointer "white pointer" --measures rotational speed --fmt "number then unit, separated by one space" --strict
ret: 1875 rpm
